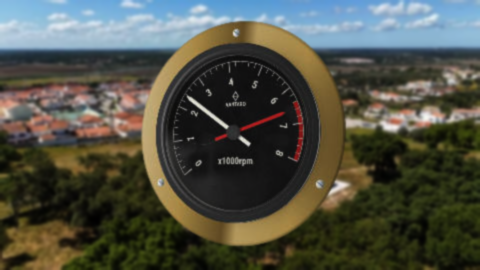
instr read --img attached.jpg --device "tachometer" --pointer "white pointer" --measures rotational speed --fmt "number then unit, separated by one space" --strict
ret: 2400 rpm
